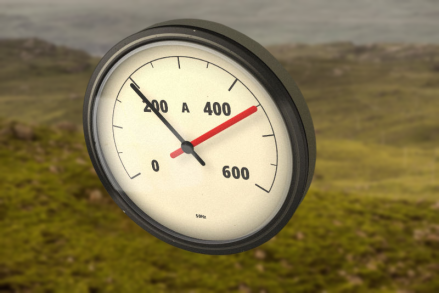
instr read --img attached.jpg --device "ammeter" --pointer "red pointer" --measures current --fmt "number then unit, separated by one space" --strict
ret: 450 A
